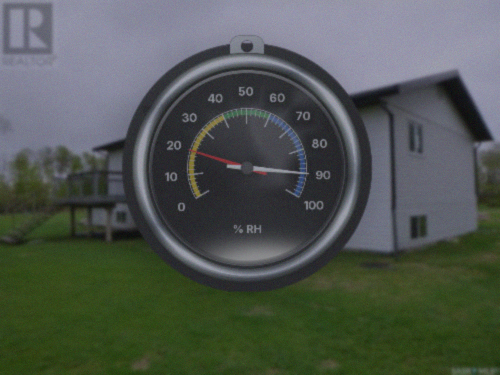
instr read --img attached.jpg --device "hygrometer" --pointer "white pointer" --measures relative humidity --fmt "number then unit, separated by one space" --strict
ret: 90 %
